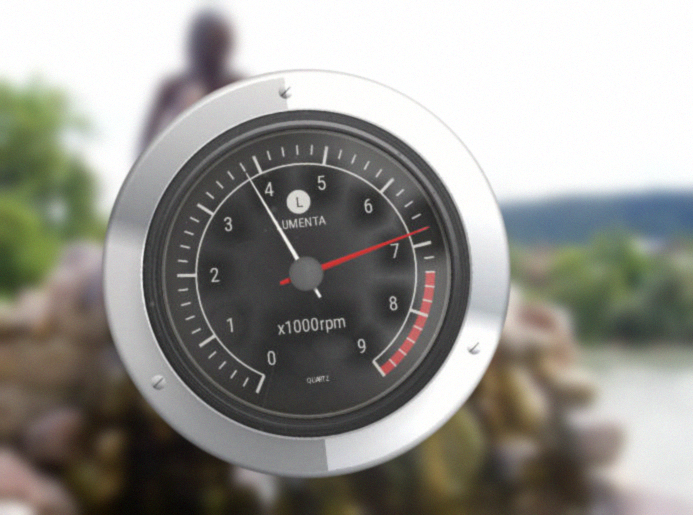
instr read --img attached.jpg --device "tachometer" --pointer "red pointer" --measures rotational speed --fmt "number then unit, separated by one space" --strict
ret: 6800 rpm
